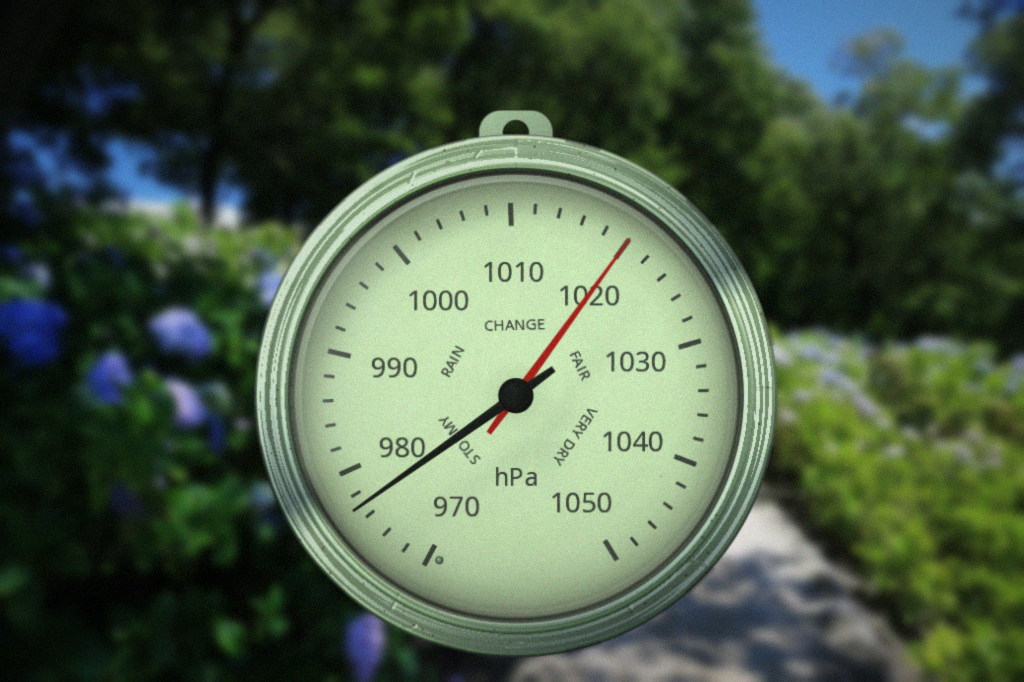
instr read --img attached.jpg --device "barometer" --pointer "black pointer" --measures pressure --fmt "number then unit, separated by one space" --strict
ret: 977 hPa
